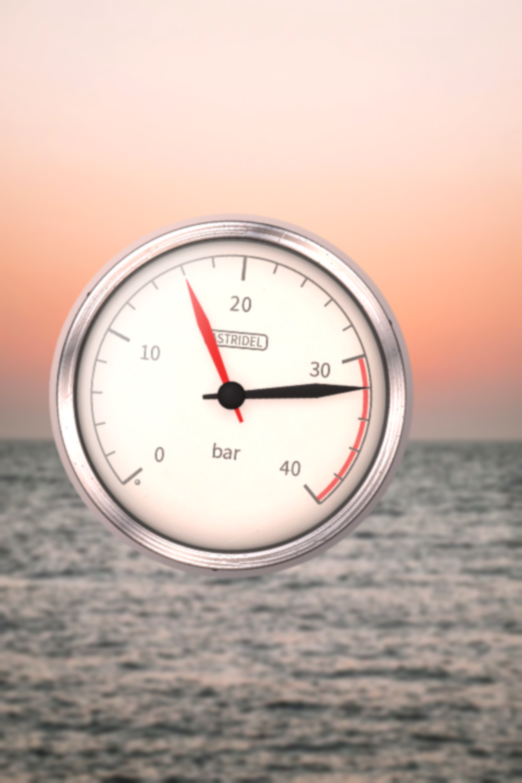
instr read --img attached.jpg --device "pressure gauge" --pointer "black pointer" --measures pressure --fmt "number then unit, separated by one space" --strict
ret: 32 bar
